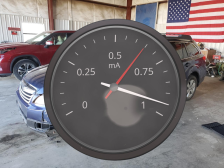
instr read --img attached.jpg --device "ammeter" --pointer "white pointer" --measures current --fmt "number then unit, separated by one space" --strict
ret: 0.95 mA
